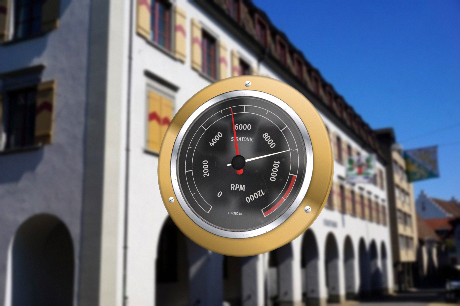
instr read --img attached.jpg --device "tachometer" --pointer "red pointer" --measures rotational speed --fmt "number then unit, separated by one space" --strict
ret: 5500 rpm
